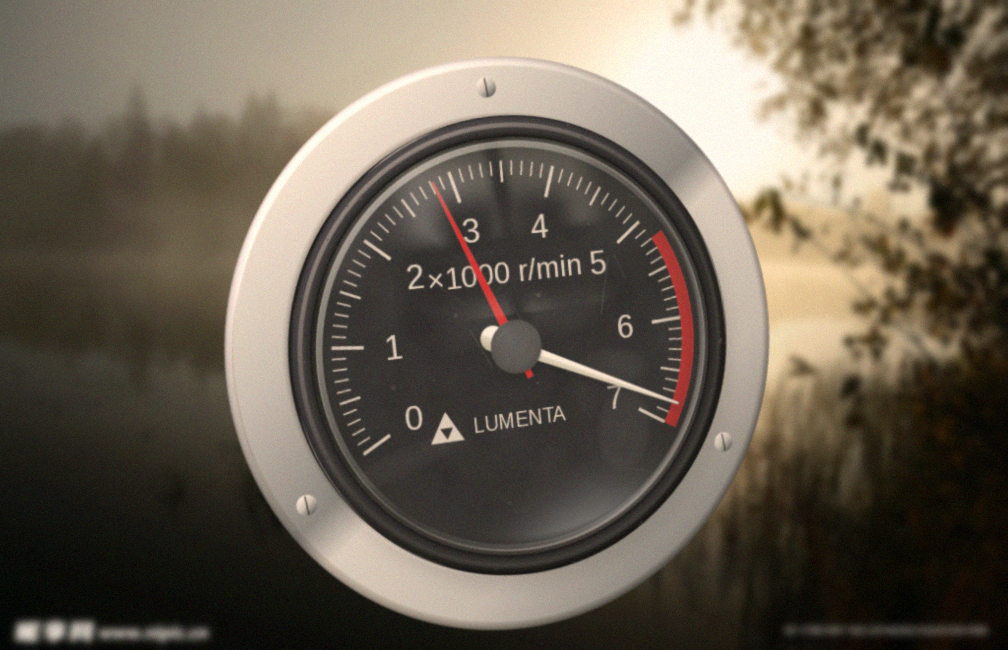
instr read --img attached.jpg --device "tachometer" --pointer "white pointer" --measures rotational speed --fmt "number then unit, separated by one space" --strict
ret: 6800 rpm
